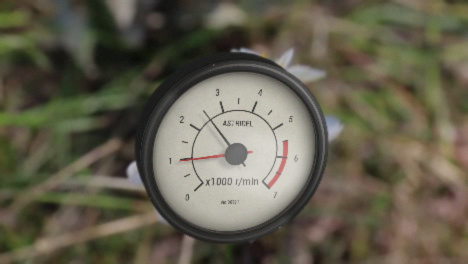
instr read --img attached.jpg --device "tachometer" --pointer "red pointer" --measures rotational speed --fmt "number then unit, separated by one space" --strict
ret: 1000 rpm
